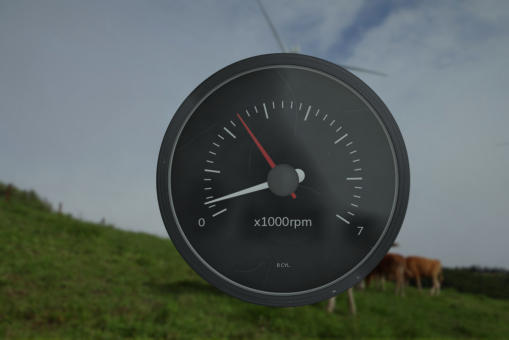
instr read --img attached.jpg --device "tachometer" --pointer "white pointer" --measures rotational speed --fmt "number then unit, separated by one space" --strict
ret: 300 rpm
